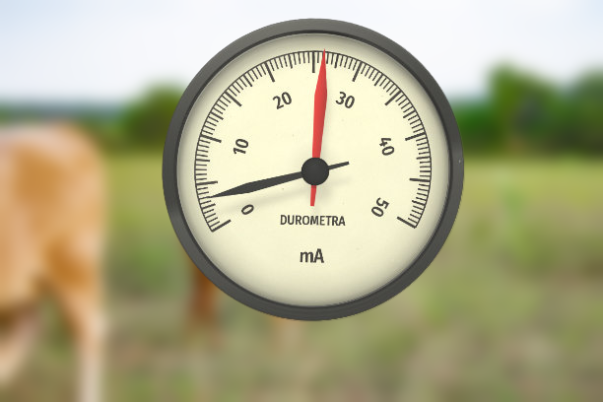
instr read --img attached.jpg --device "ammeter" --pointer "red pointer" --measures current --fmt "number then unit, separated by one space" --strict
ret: 26 mA
